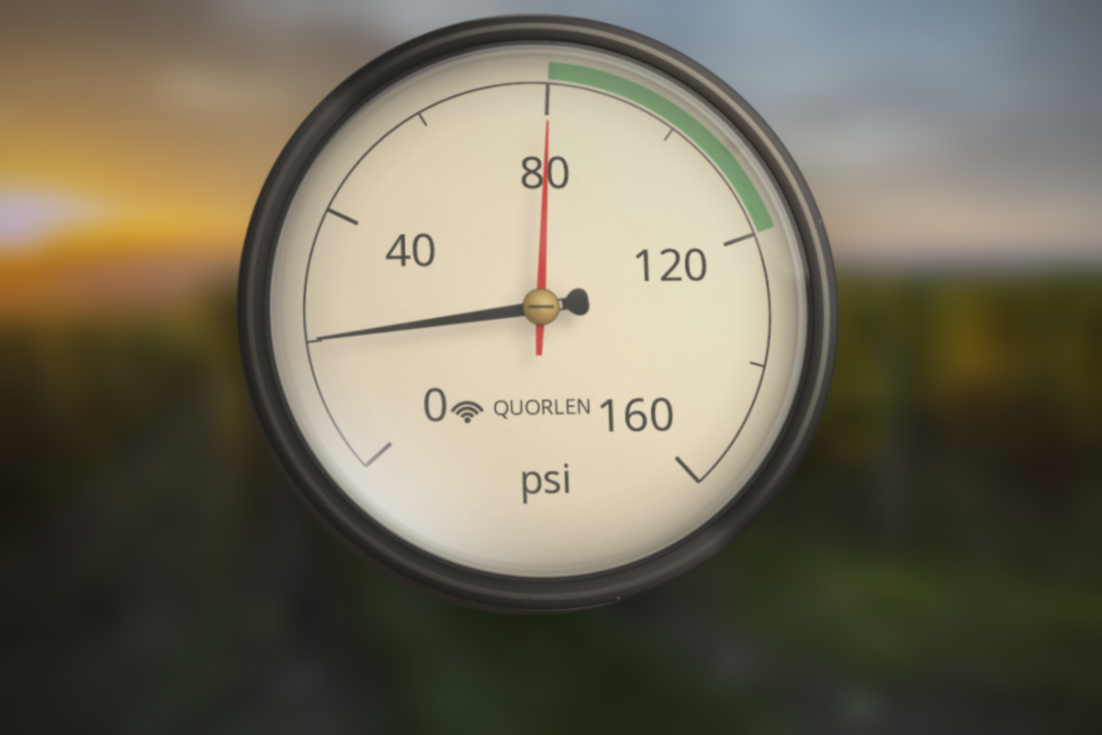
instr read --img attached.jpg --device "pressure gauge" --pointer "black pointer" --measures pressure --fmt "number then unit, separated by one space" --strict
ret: 20 psi
